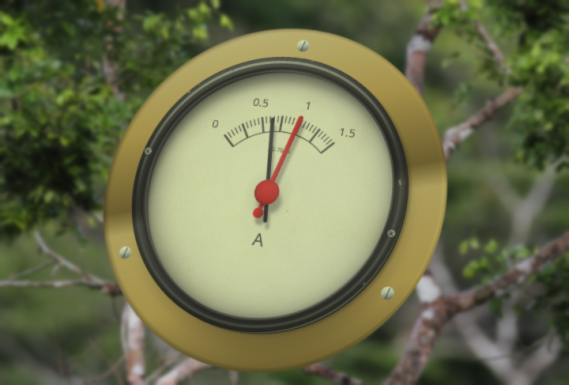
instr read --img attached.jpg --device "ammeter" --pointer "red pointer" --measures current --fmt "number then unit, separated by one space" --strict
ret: 1 A
